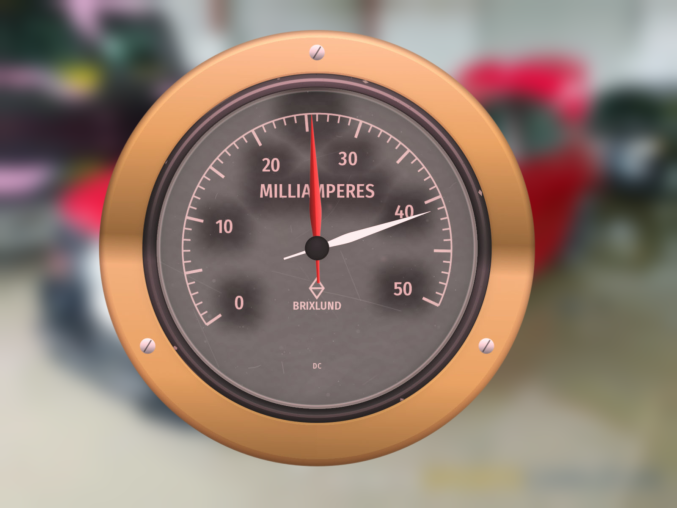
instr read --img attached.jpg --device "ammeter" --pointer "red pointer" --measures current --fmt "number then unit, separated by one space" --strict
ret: 25.5 mA
